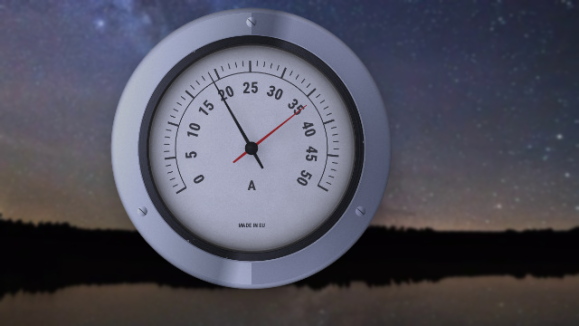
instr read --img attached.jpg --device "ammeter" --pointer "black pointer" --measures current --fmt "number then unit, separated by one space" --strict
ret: 19 A
